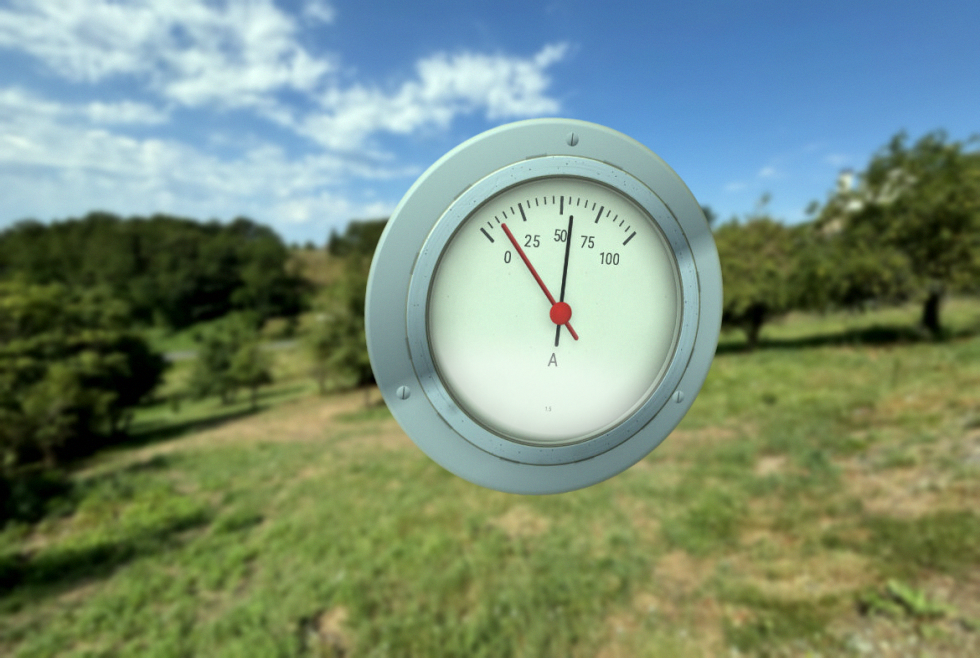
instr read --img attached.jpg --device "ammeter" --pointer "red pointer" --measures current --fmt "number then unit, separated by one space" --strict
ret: 10 A
